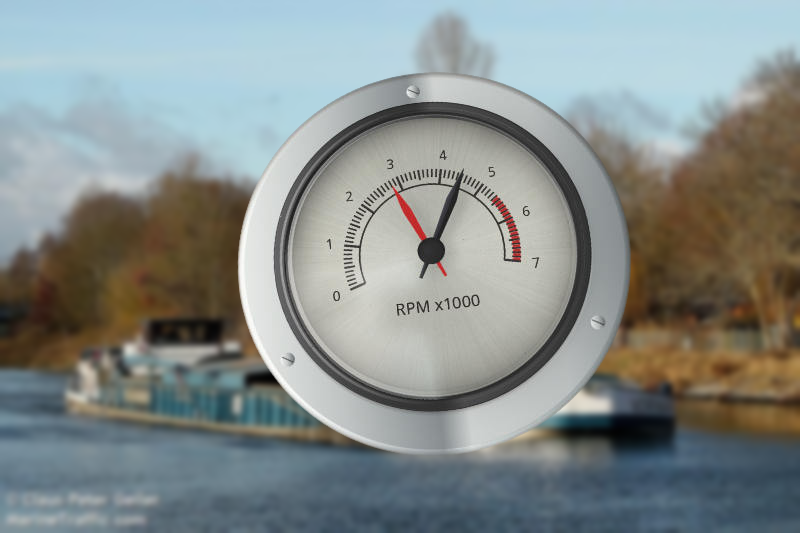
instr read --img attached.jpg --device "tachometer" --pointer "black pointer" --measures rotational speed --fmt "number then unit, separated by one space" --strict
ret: 4500 rpm
